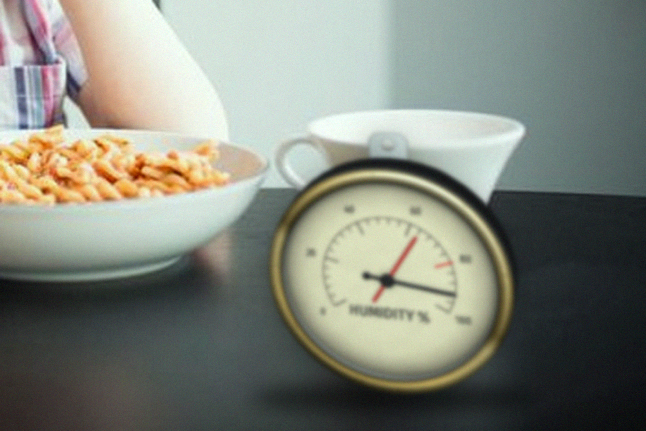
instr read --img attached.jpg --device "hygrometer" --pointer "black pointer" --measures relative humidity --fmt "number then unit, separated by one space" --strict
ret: 92 %
